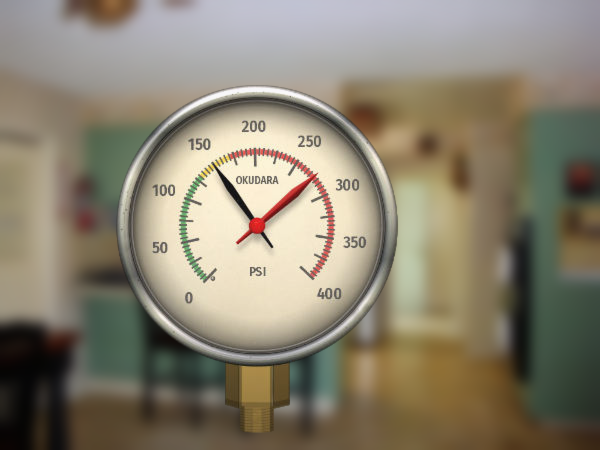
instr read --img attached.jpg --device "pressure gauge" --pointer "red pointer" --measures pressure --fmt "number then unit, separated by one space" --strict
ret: 275 psi
